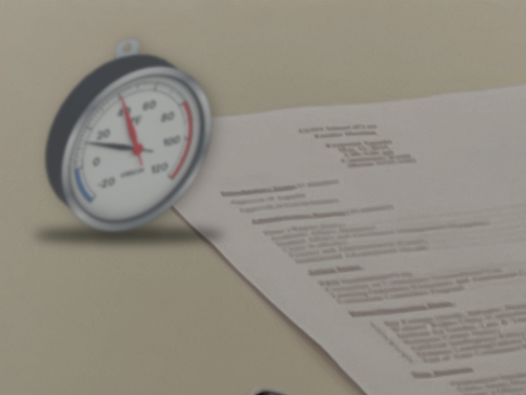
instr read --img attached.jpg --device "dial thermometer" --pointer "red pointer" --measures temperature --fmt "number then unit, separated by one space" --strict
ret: 40 °F
